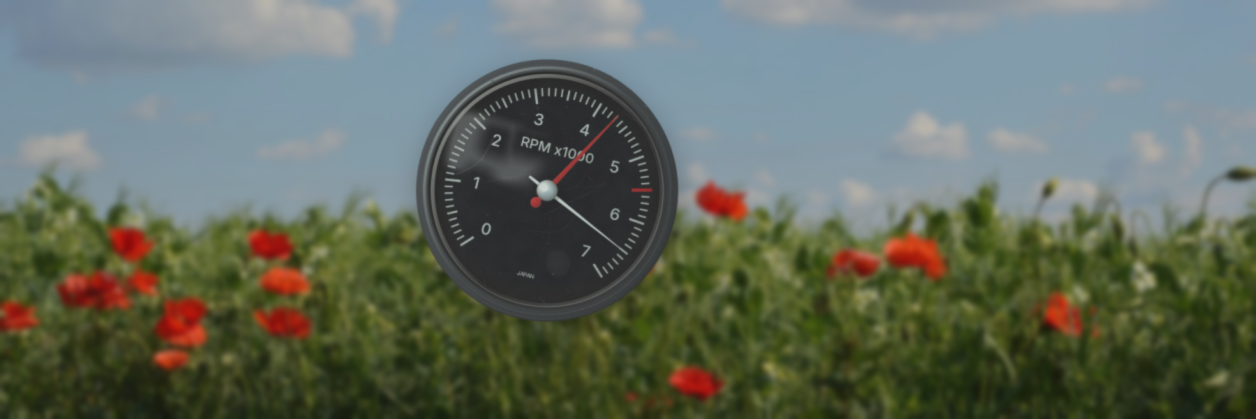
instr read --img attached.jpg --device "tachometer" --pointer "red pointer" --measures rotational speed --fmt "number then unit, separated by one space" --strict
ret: 4300 rpm
